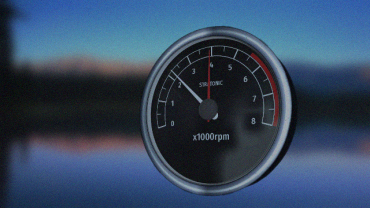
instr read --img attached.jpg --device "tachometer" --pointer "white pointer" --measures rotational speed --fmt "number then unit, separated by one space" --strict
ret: 2250 rpm
